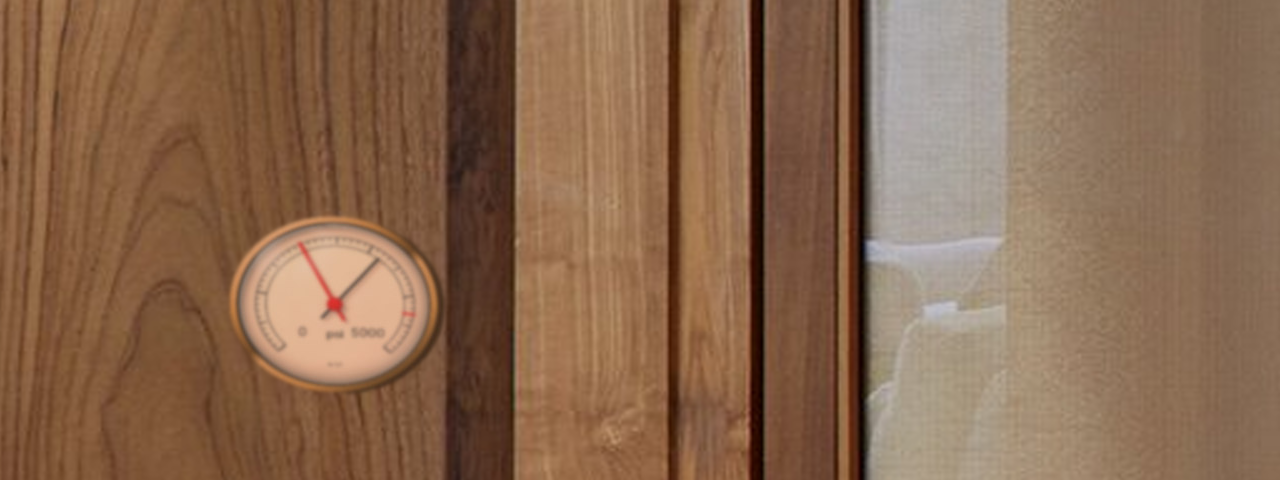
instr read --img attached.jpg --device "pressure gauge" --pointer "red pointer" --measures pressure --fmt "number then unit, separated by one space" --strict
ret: 2000 psi
